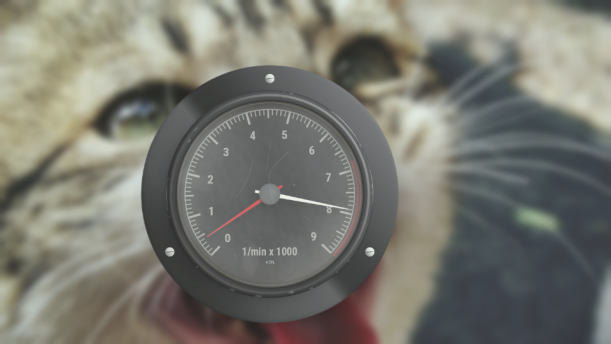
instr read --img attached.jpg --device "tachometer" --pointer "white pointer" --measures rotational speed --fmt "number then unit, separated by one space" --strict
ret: 7900 rpm
